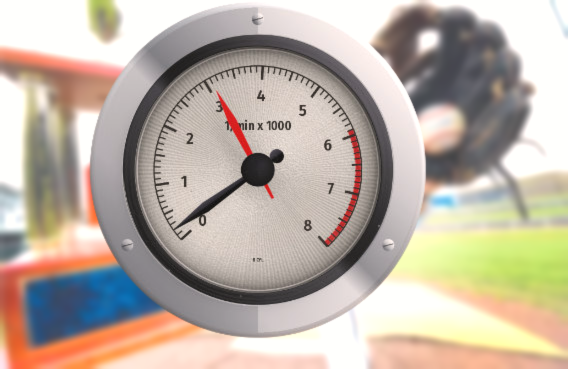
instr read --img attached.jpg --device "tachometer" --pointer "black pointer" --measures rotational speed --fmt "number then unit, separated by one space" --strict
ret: 200 rpm
